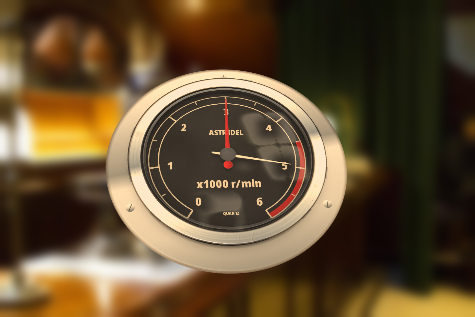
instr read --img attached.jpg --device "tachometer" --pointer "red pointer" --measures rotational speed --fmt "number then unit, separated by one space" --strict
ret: 3000 rpm
